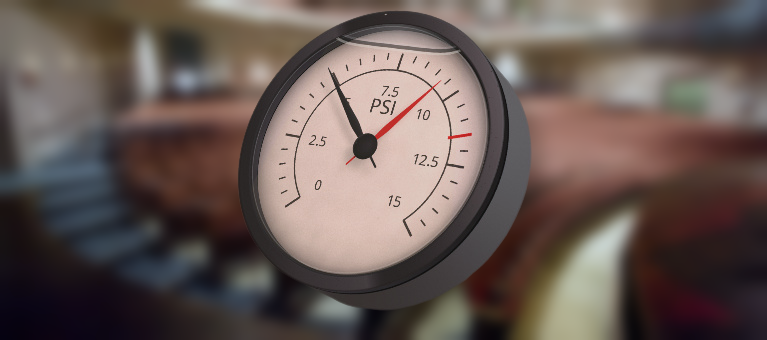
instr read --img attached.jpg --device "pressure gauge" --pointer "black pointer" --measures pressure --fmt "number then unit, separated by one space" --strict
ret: 5 psi
